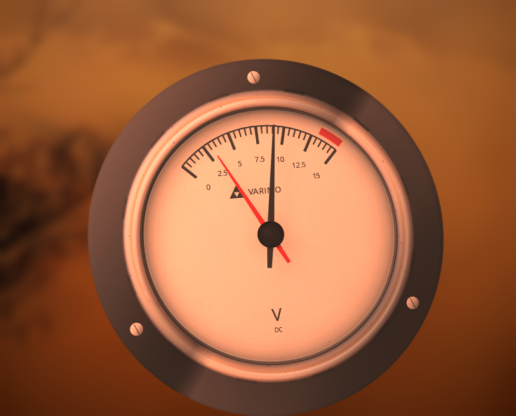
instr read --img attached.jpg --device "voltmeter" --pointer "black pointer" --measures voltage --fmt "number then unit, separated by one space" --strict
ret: 9 V
